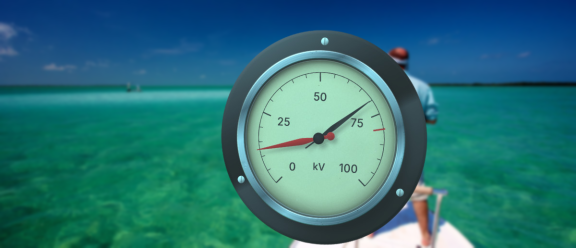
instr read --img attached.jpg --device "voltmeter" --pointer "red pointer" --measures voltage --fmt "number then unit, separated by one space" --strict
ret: 12.5 kV
